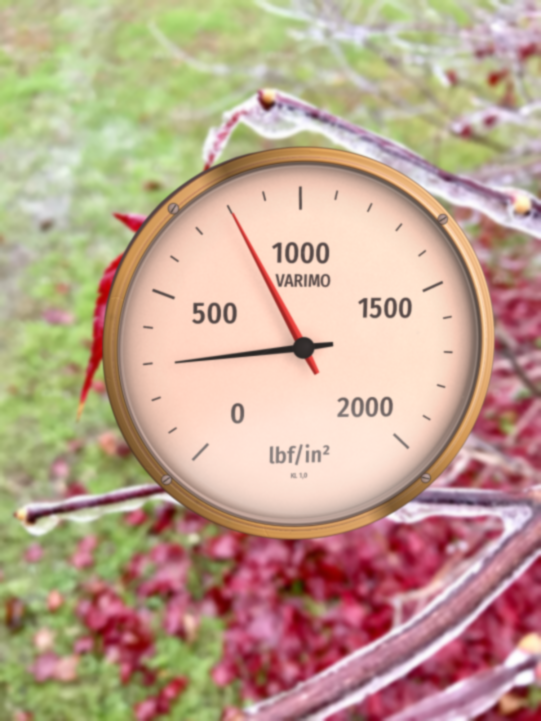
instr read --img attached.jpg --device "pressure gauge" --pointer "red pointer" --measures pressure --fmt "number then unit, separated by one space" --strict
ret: 800 psi
